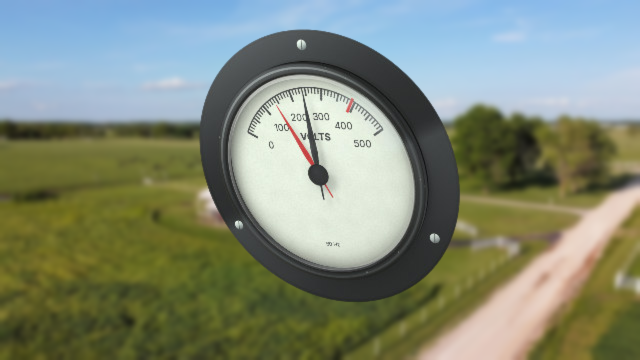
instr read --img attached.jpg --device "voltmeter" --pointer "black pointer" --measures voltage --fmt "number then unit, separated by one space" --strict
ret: 250 V
